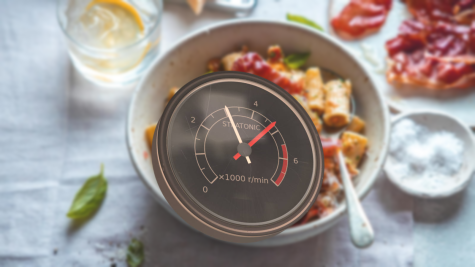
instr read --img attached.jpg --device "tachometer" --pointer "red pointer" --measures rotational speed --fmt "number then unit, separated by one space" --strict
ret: 4750 rpm
